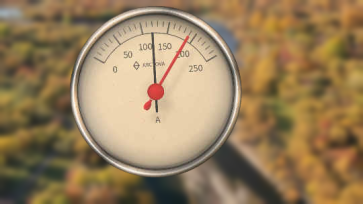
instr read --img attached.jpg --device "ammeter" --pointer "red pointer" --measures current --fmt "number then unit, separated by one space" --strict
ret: 190 A
